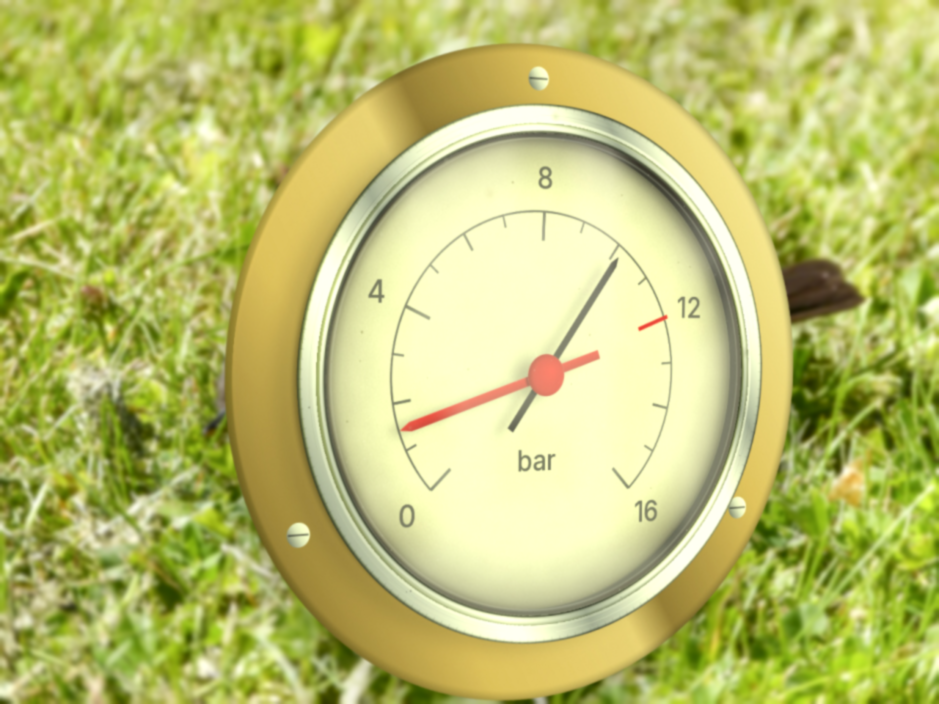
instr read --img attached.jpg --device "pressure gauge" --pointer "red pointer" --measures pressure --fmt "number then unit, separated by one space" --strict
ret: 1.5 bar
